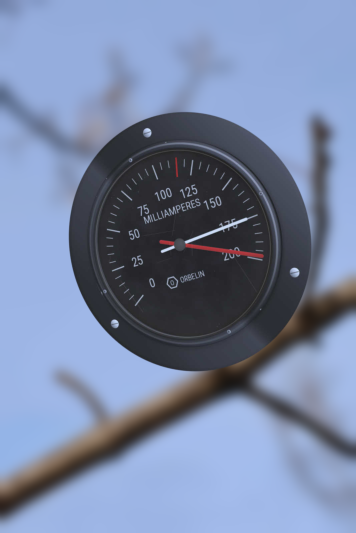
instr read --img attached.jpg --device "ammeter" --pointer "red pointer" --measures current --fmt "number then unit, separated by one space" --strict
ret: 197.5 mA
